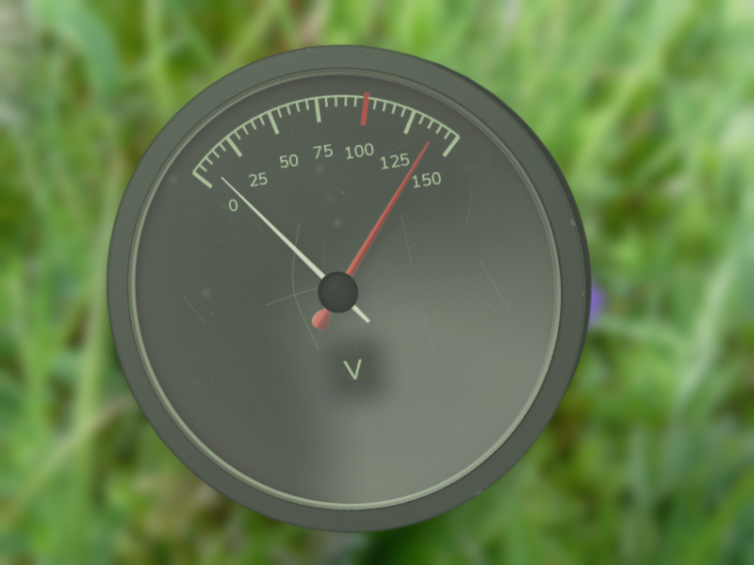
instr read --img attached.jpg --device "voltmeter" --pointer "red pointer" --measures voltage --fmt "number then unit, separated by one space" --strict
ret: 140 V
